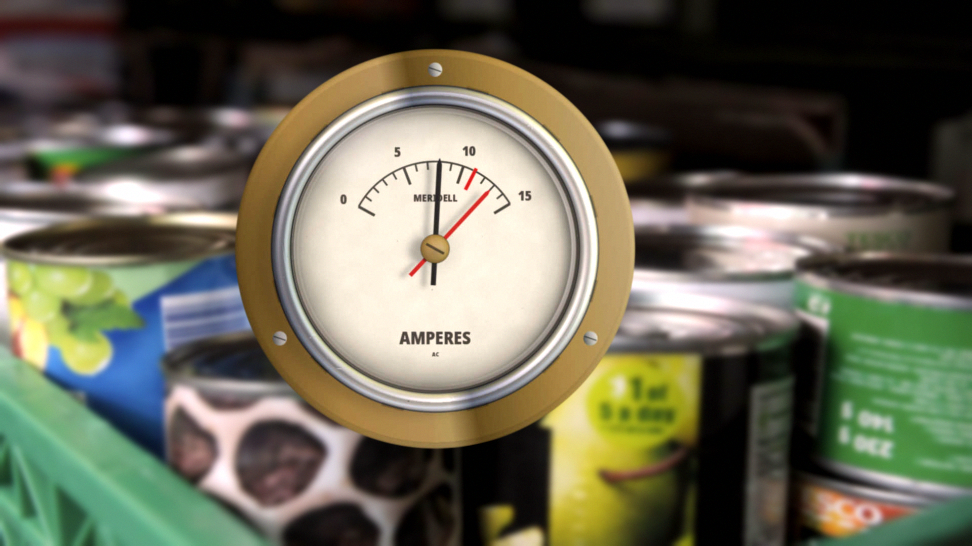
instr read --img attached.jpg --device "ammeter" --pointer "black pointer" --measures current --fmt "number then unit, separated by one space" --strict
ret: 8 A
